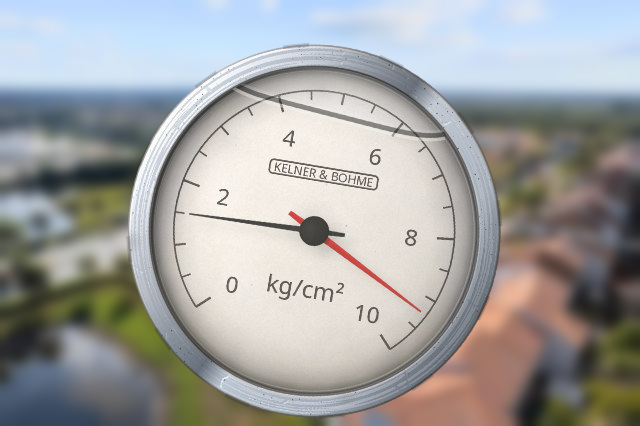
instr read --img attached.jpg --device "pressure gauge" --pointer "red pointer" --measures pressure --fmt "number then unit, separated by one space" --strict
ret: 9.25 kg/cm²
